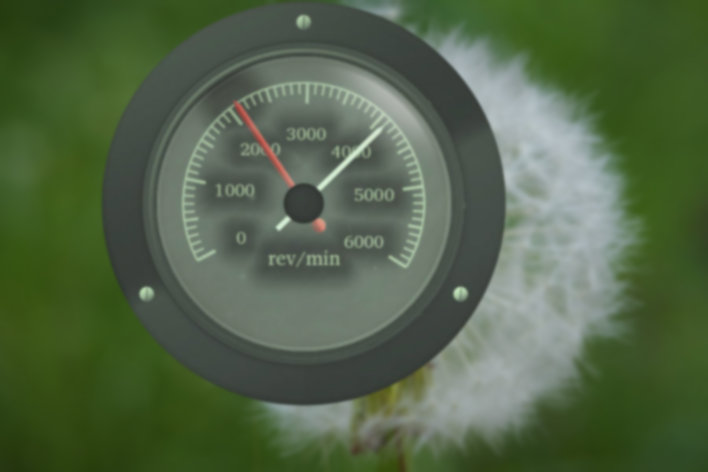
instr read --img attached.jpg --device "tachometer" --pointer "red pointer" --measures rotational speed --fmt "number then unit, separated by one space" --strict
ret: 2100 rpm
